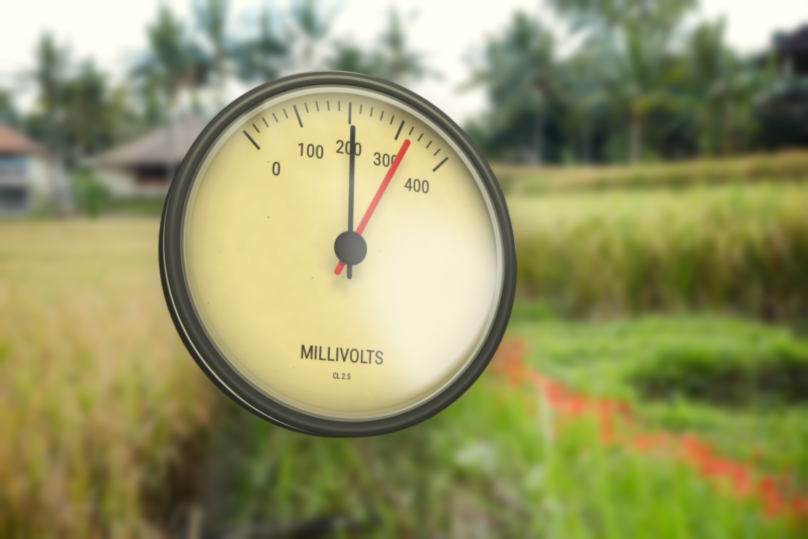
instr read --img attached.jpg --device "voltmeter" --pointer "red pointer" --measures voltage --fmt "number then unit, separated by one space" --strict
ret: 320 mV
